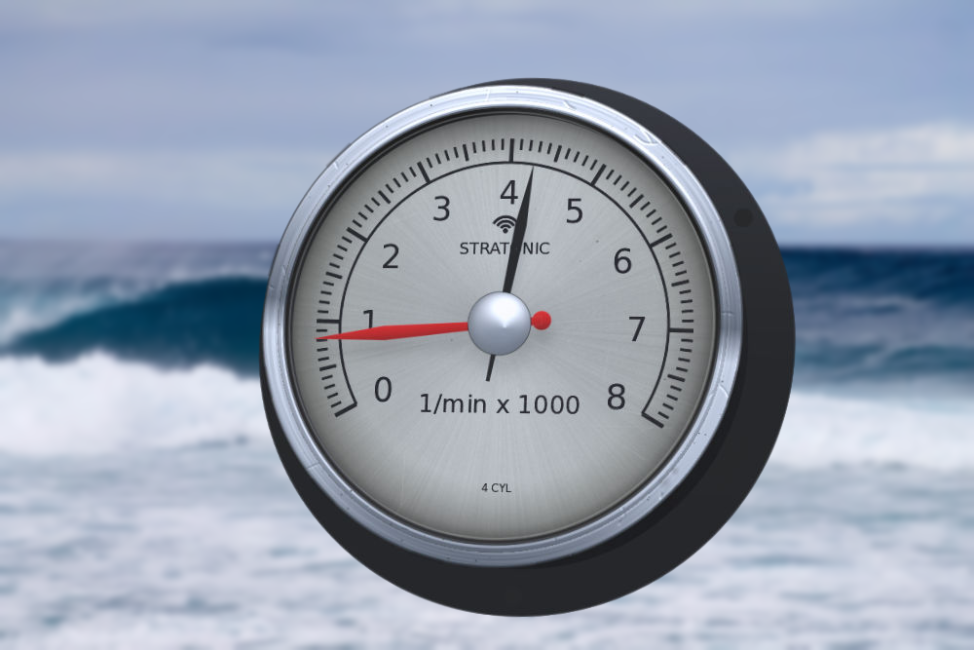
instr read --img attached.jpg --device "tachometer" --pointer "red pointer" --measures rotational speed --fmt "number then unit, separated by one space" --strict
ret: 800 rpm
